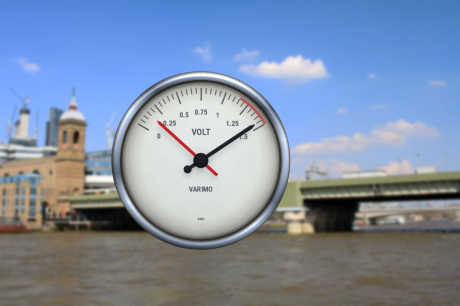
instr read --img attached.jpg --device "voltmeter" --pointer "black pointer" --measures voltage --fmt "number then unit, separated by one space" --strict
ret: 1.45 V
